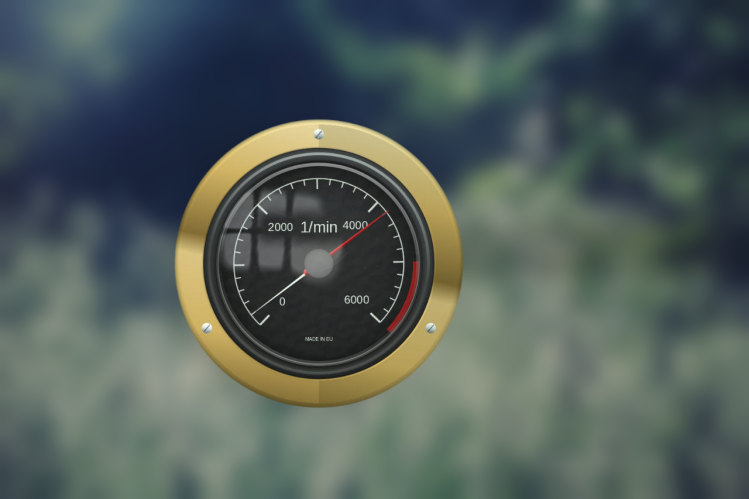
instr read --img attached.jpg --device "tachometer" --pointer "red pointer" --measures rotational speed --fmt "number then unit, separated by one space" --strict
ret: 4200 rpm
